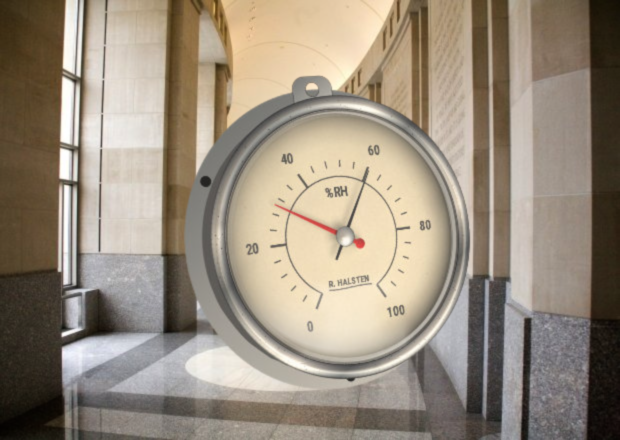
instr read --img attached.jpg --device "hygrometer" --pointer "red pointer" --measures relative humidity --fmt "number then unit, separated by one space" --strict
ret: 30 %
